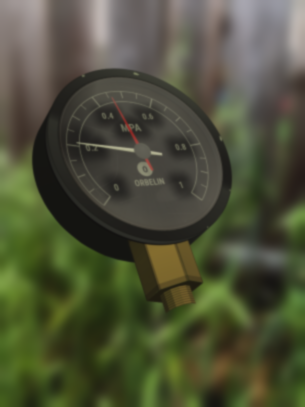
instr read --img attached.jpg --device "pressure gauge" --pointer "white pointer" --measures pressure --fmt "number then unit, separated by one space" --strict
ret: 0.2 MPa
